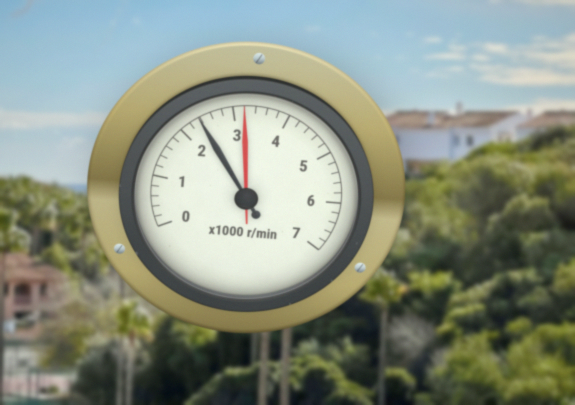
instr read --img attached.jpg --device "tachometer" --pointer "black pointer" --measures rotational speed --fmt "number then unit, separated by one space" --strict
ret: 2400 rpm
